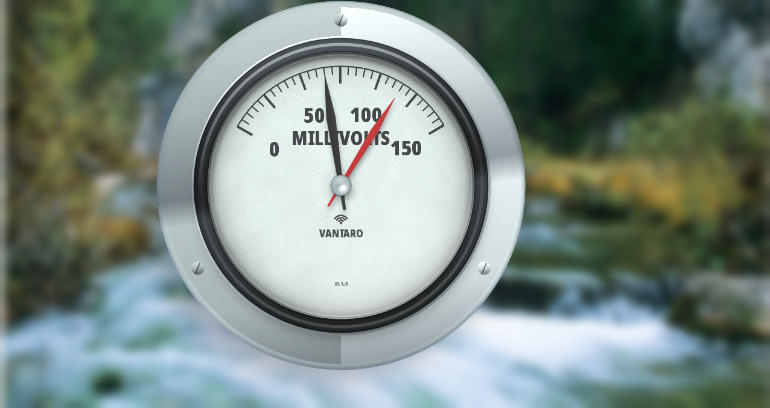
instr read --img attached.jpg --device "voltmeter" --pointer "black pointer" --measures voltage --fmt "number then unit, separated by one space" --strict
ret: 65 mV
